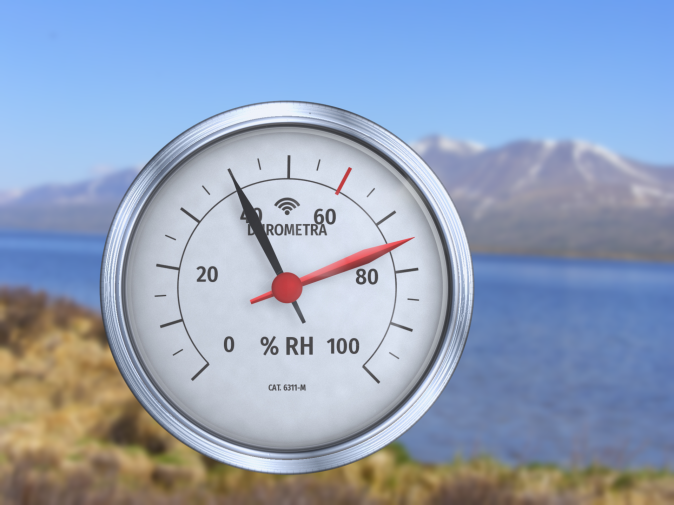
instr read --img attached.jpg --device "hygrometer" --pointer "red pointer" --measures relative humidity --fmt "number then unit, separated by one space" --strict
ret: 75 %
